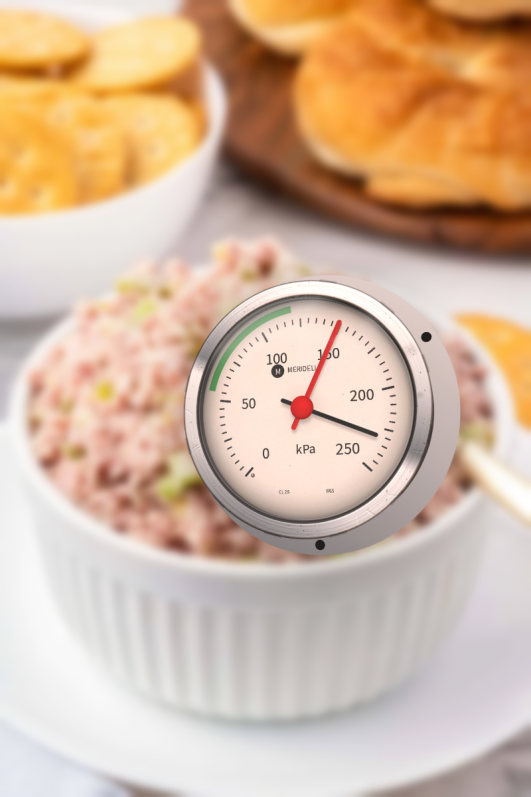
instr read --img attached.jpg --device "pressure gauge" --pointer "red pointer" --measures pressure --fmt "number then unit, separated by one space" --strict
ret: 150 kPa
